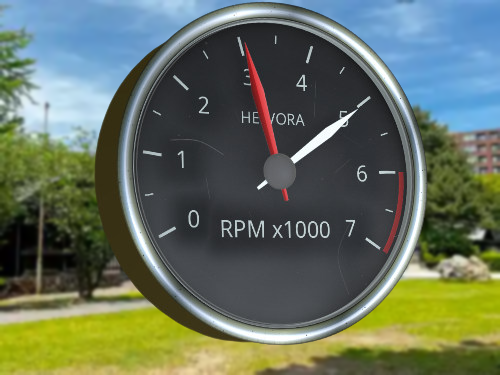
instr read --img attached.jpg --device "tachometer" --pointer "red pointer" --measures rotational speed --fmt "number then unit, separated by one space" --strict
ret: 3000 rpm
